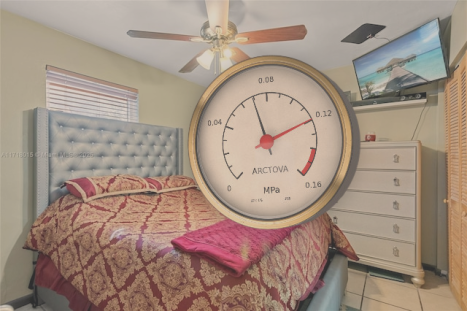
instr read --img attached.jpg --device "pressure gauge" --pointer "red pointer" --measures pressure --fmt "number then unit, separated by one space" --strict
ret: 0.12 MPa
